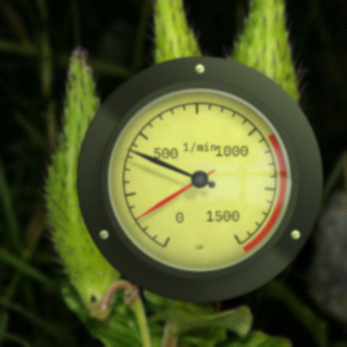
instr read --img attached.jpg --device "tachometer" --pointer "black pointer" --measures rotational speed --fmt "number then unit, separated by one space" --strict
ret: 425 rpm
